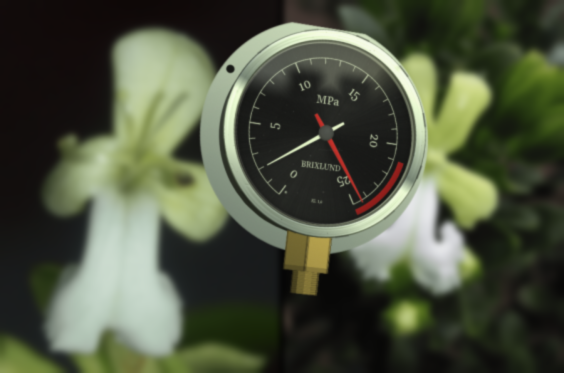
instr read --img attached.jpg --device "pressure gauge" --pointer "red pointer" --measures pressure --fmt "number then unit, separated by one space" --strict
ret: 24.5 MPa
